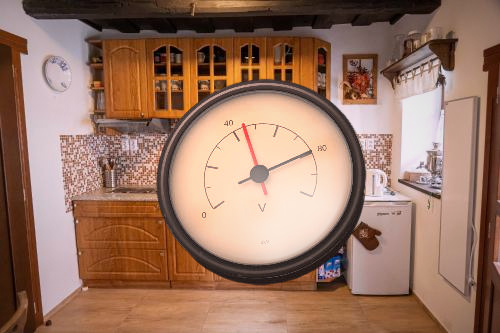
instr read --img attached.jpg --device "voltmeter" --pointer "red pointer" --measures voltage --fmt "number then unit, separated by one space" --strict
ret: 45 V
